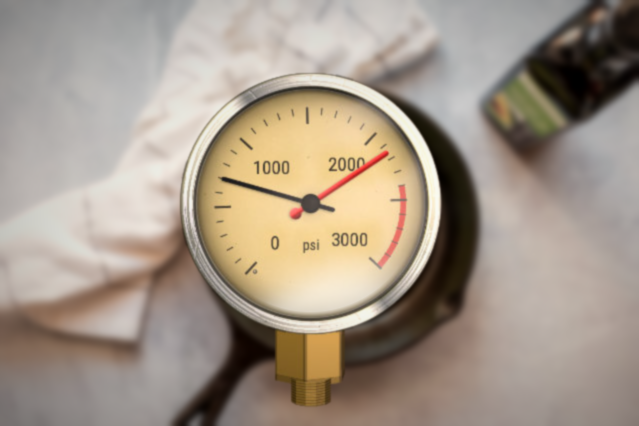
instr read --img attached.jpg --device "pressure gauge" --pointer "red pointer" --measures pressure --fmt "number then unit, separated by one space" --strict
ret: 2150 psi
